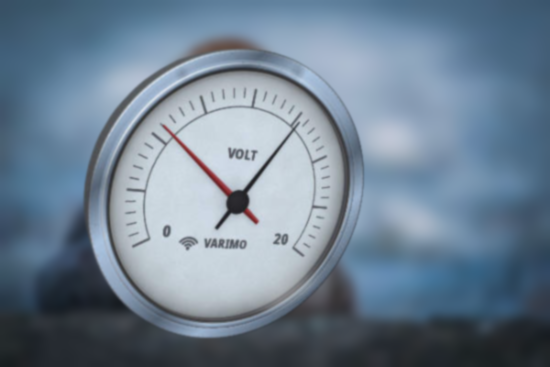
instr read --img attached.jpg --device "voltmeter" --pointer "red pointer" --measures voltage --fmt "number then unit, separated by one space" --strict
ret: 5.5 V
